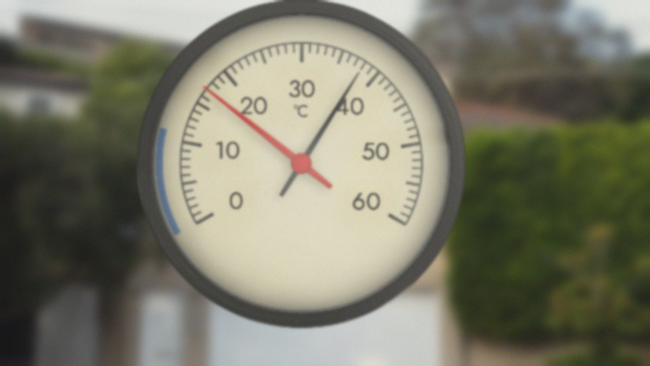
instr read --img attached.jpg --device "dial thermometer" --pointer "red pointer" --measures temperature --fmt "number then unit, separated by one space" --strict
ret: 17 °C
